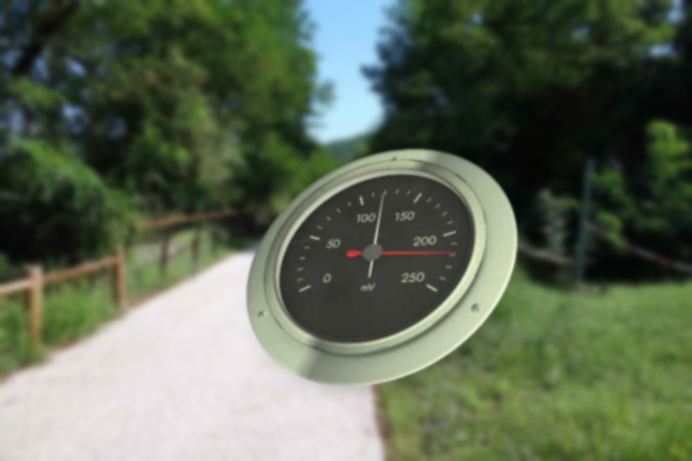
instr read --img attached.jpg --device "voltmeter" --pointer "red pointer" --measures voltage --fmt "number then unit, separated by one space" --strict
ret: 220 mV
